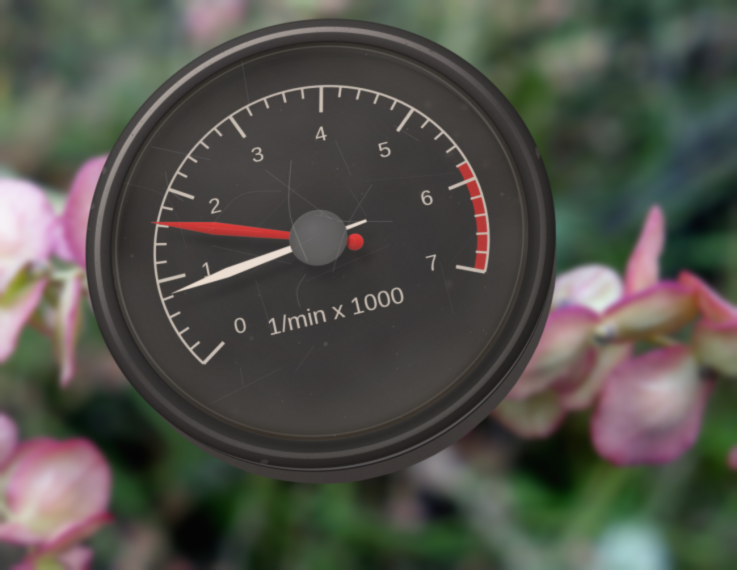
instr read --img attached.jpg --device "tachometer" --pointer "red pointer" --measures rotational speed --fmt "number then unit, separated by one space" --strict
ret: 1600 rpm
